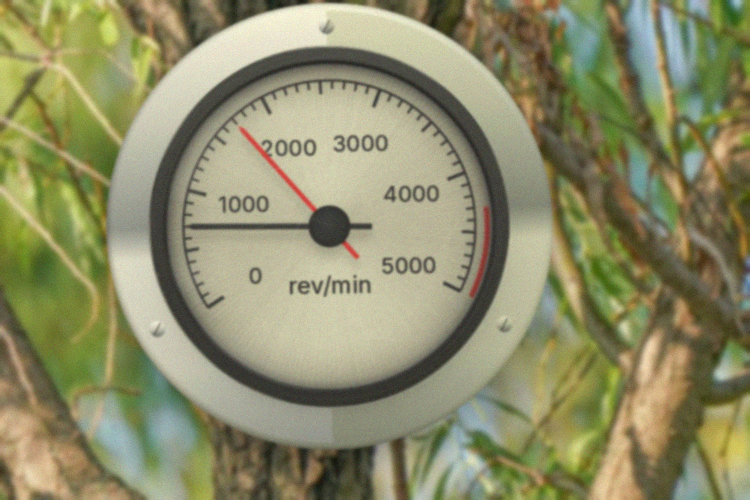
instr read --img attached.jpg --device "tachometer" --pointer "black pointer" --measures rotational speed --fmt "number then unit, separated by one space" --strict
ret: 700 rpm
